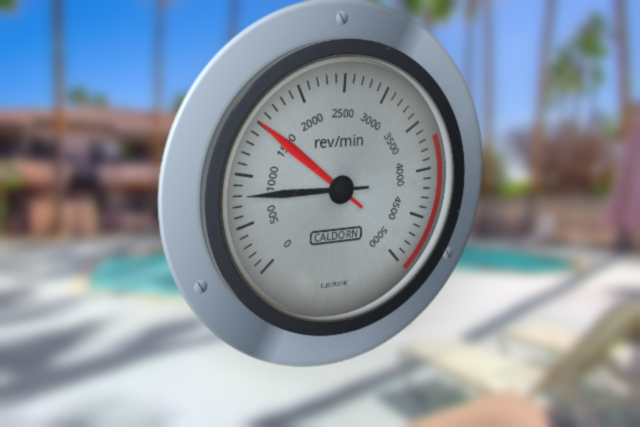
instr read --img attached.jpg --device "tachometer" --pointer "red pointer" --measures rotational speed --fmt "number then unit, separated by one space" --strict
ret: 1500 rpm
